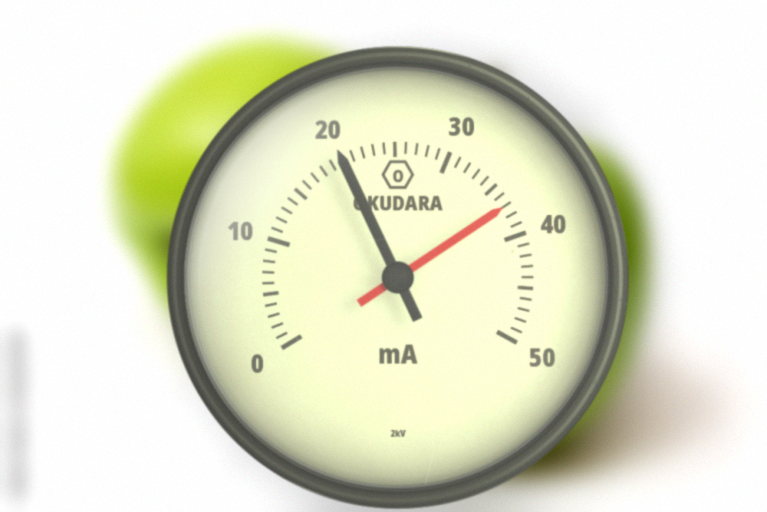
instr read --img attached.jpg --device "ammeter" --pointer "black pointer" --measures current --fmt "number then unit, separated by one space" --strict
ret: 20 mA
